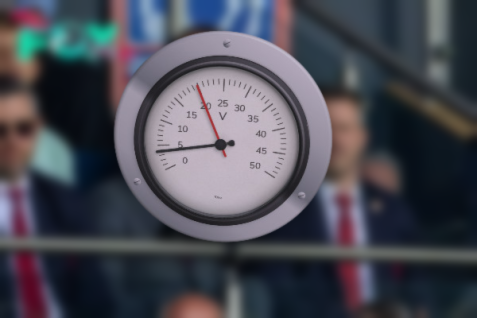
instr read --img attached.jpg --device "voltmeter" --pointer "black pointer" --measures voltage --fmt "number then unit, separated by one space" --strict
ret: 4 V
